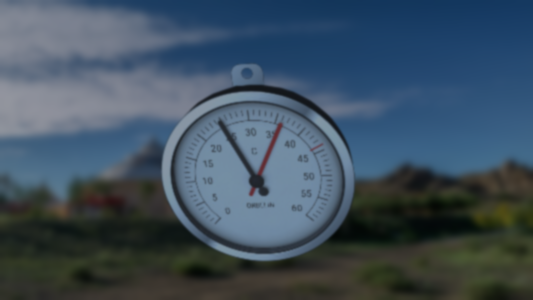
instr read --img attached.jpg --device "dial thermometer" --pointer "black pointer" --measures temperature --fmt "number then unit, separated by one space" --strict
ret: 25 °C
